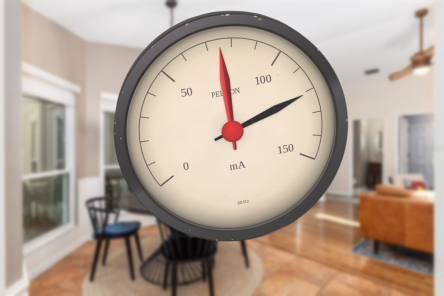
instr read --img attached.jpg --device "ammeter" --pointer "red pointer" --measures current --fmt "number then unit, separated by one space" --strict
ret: 75 mA
